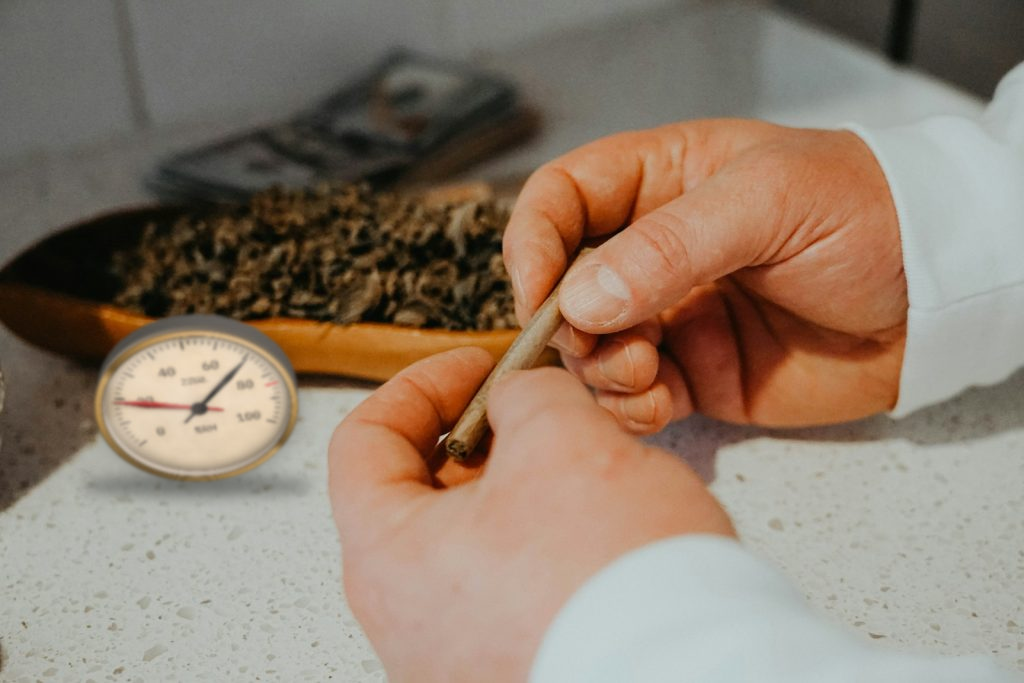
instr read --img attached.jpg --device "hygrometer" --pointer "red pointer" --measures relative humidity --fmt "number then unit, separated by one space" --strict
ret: 20 %
